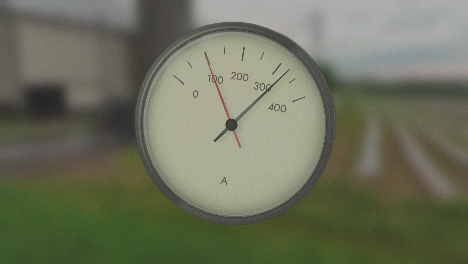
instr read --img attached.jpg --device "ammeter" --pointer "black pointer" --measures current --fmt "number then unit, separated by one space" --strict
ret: 325 A
